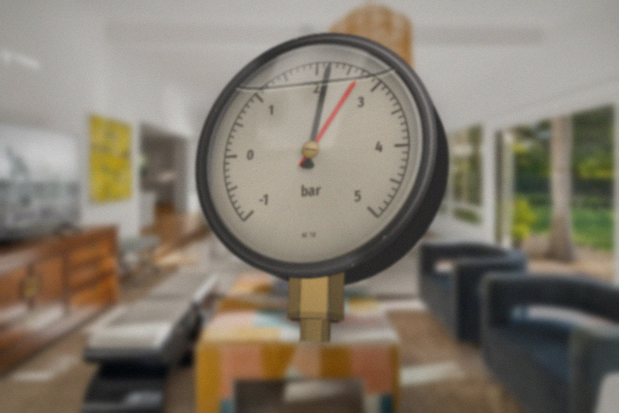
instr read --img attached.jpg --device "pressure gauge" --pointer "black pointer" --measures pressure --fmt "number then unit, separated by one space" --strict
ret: 2.2 bar
